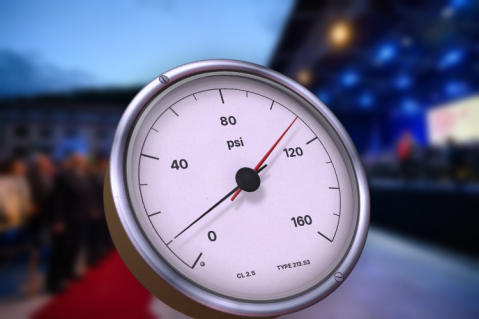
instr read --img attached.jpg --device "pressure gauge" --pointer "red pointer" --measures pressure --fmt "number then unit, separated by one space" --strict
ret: 110 psi
